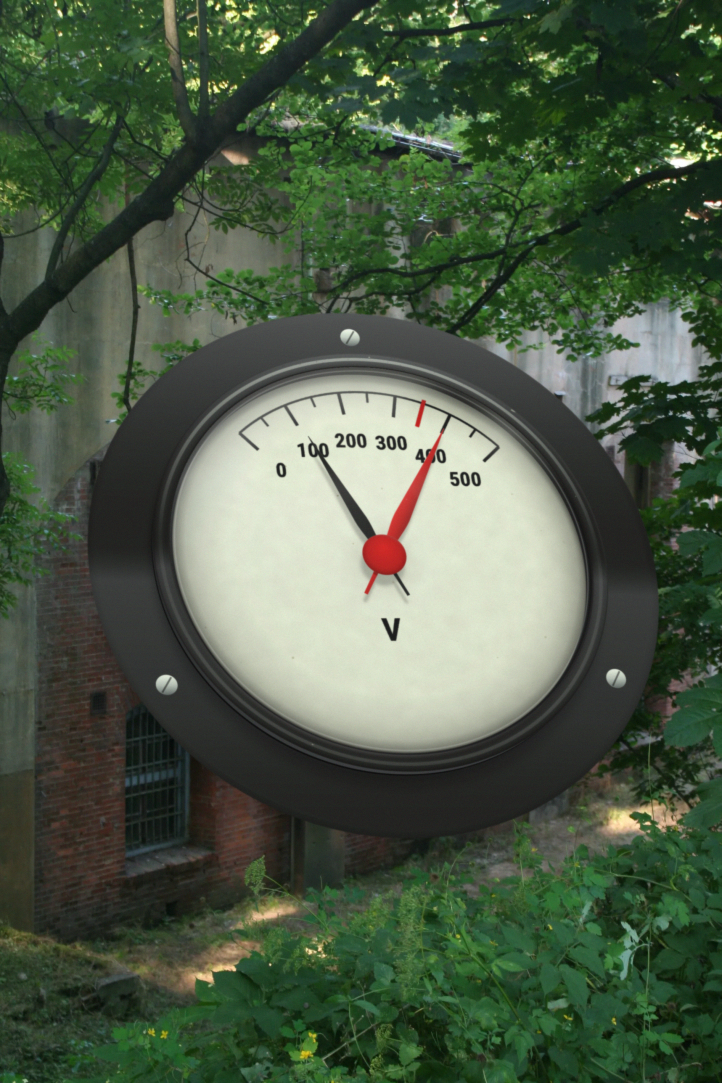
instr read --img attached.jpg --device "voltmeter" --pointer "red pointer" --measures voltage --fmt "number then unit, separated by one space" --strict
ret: 400 V
